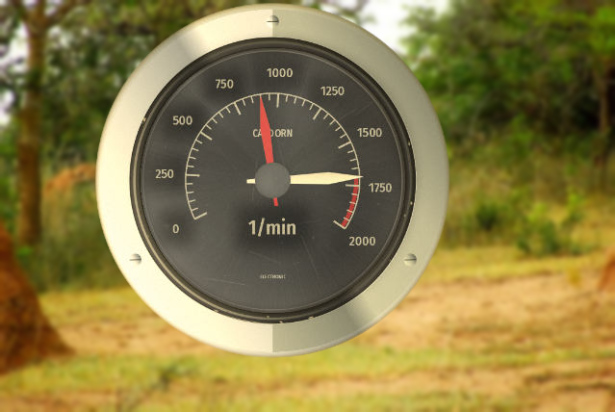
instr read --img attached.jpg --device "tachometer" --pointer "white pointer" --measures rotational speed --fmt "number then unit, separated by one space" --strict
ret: 1700 rpm
